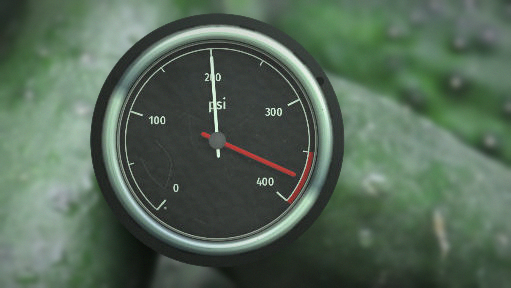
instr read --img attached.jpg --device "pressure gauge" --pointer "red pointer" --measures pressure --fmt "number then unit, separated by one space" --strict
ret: 375 psi
